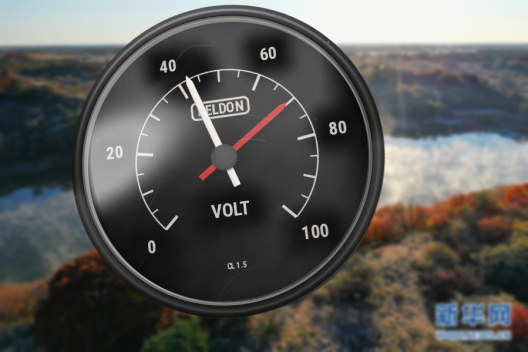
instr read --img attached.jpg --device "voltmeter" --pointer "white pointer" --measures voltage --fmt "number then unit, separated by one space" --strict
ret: 42.5 V
